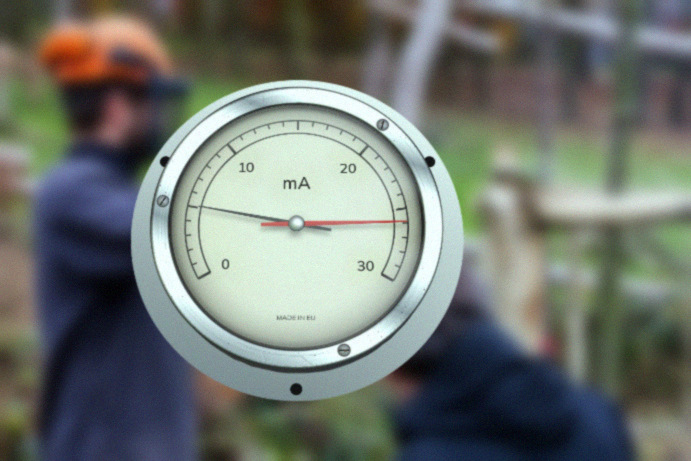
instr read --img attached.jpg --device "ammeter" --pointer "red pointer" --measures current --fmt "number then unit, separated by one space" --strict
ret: 26 mA
